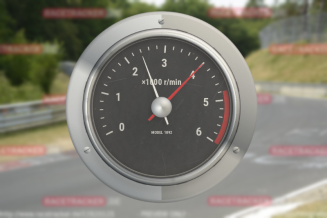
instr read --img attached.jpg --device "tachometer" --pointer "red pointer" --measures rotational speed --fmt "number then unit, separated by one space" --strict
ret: 4000 rpm
